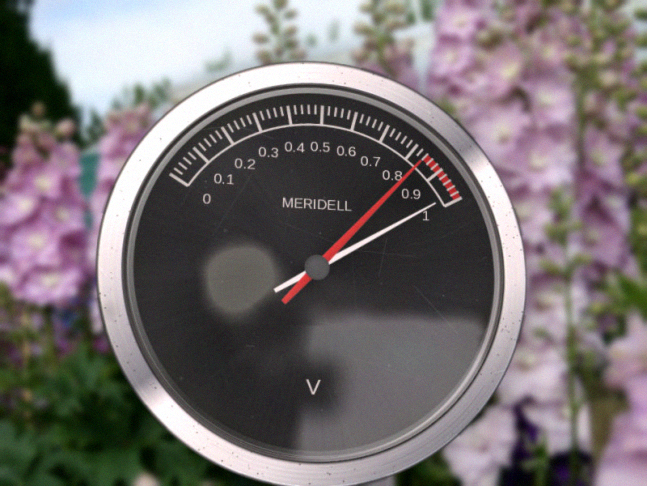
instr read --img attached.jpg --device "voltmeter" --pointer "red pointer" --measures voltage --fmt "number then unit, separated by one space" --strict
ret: 0.84 V
